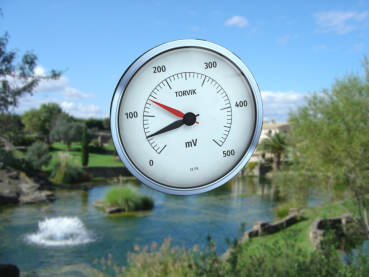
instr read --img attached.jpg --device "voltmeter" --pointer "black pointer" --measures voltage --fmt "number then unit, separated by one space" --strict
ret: 50 mV
